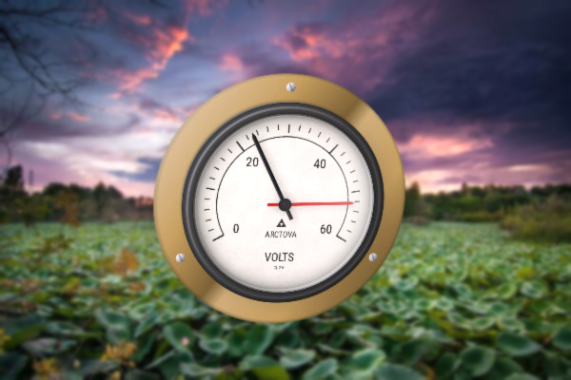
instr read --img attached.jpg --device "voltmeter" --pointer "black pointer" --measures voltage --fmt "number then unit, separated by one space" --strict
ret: 23 V
